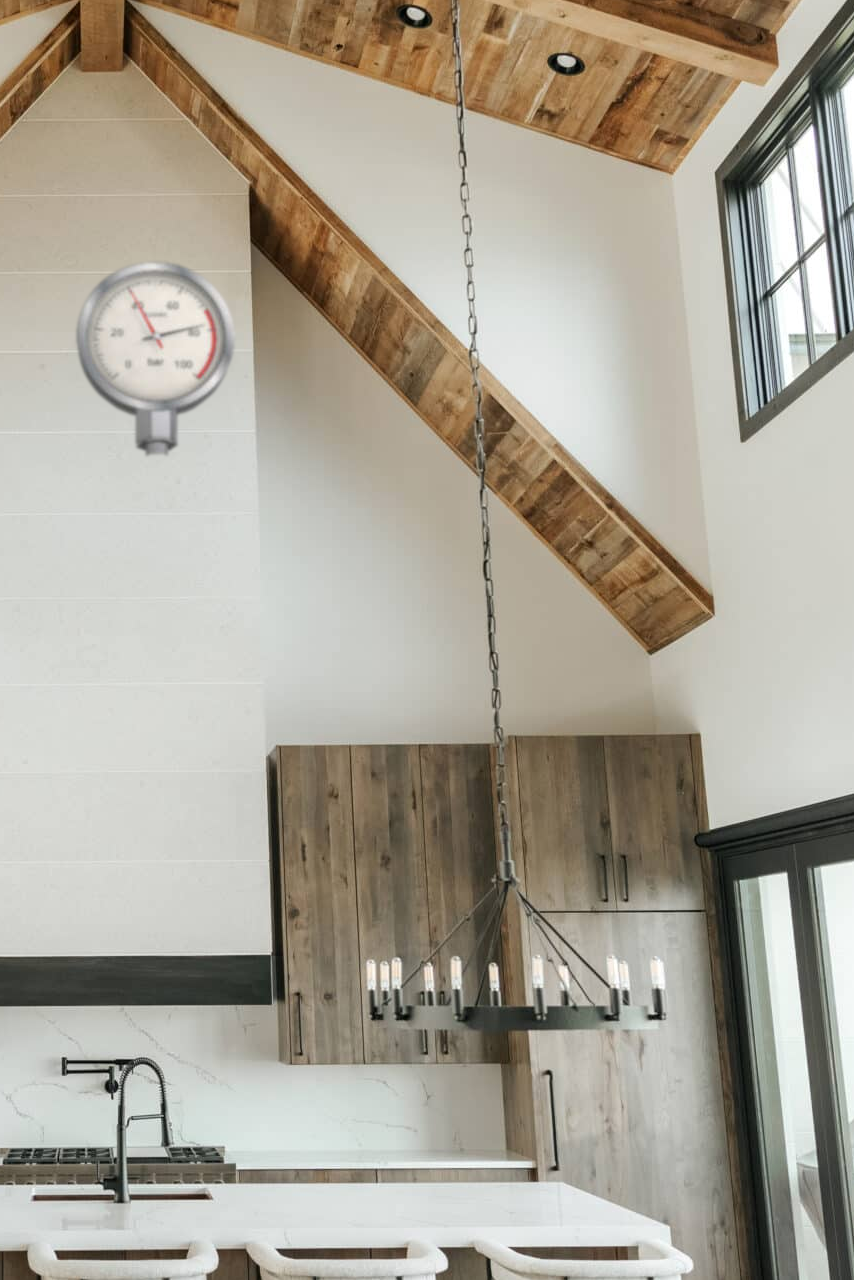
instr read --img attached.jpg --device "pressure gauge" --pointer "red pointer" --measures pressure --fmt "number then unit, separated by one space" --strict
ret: 40 bar
